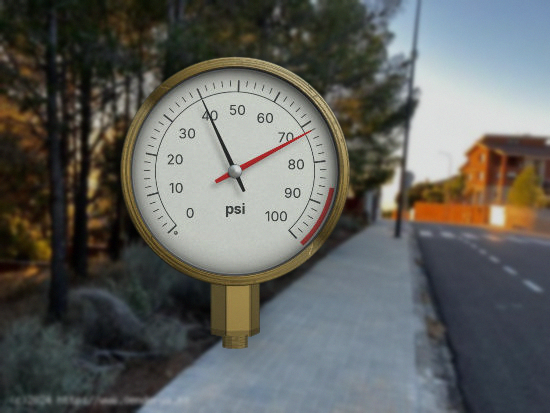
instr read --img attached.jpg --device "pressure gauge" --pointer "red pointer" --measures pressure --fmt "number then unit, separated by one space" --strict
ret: 72 psi
